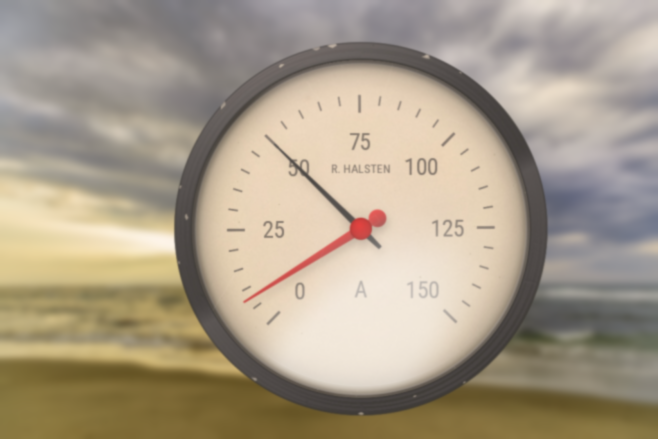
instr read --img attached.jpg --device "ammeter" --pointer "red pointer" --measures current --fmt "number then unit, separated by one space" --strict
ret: 7.5 A
